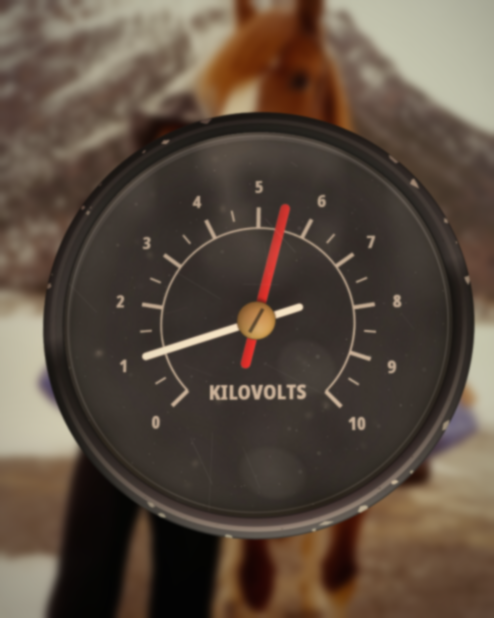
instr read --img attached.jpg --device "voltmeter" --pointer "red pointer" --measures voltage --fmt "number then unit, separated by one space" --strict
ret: 5.5 kV
